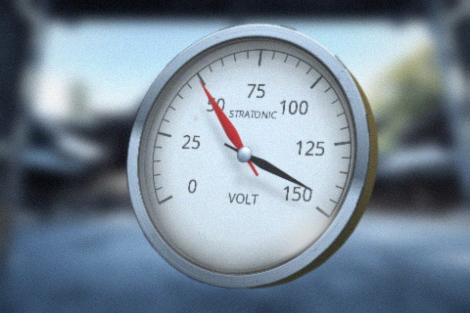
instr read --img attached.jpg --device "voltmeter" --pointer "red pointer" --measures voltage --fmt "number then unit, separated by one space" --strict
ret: 50 V
